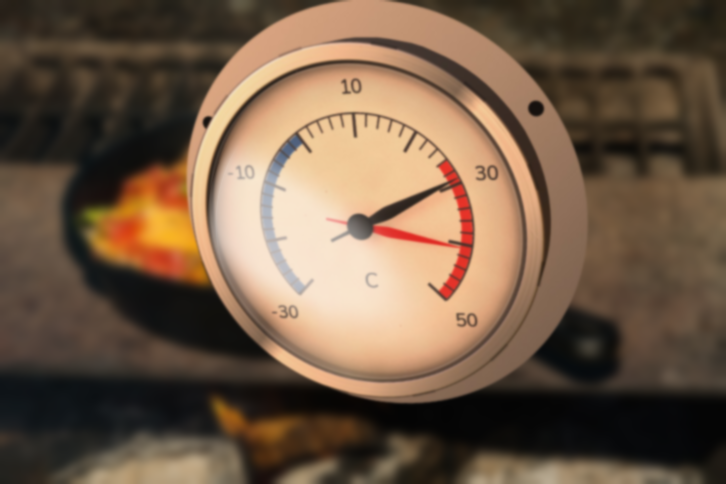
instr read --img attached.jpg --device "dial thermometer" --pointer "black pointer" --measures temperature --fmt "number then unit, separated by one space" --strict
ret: 29 °C
